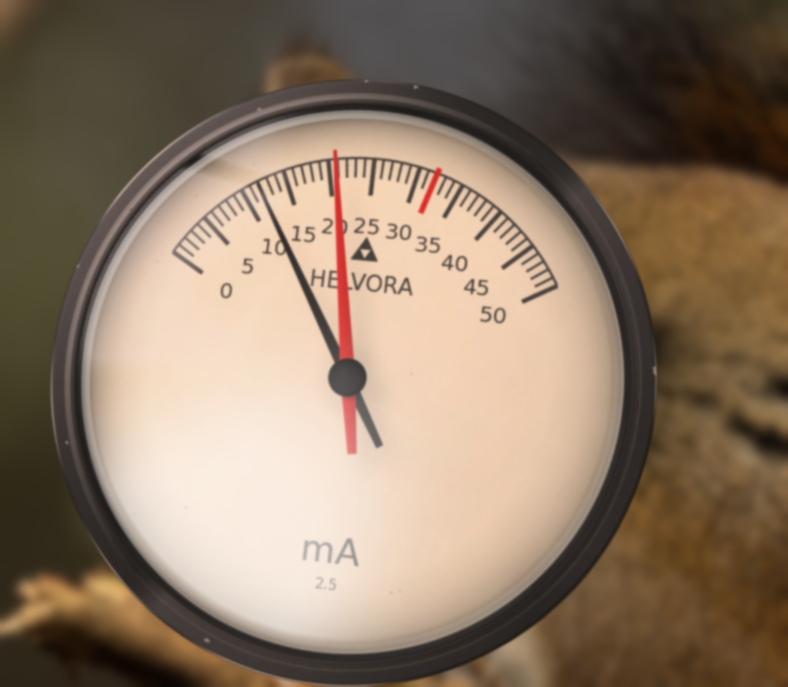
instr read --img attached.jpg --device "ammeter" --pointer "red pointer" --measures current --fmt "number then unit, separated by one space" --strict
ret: 21 mA
